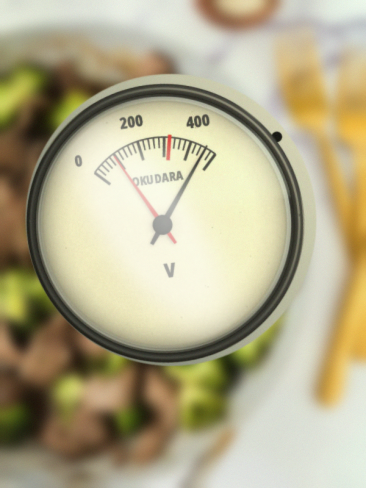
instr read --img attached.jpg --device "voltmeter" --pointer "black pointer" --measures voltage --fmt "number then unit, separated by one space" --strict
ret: 460 V
